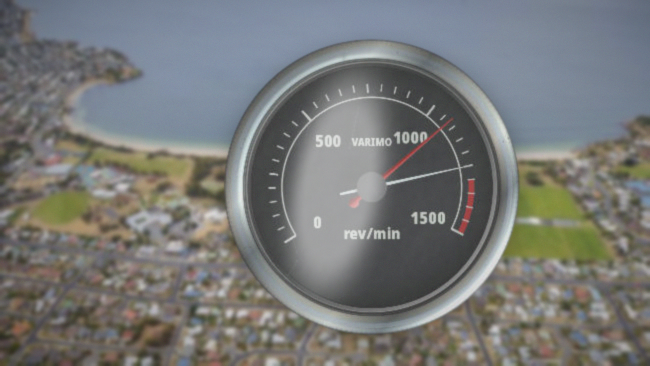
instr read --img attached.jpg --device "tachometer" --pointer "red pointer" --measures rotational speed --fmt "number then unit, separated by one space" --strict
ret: 1075 rpm
